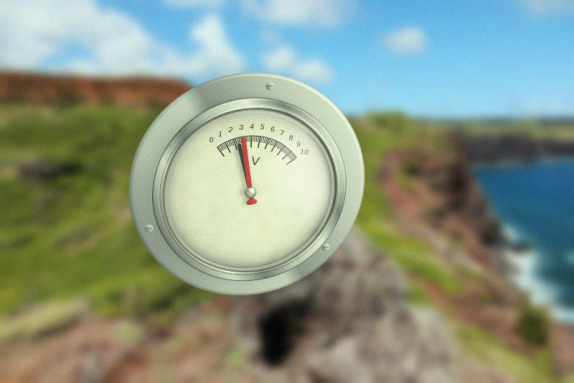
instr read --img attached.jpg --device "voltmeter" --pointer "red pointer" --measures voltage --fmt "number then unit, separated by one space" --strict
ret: 3 V
